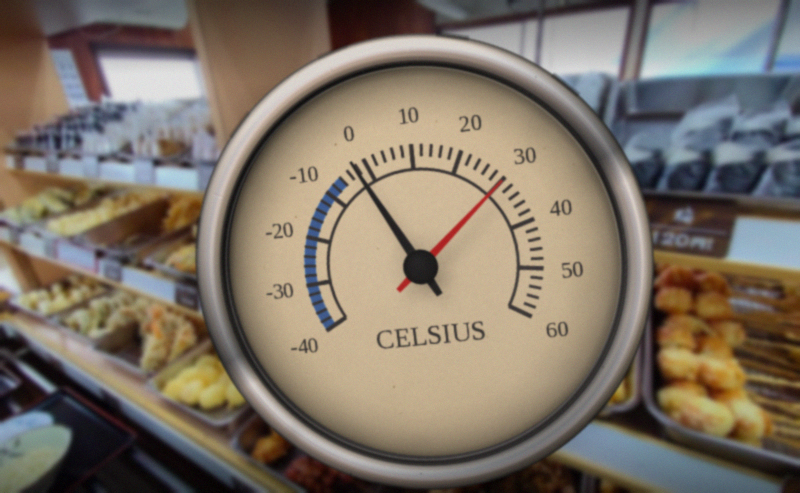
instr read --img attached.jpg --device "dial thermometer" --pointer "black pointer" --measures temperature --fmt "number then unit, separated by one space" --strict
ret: -2 °C
